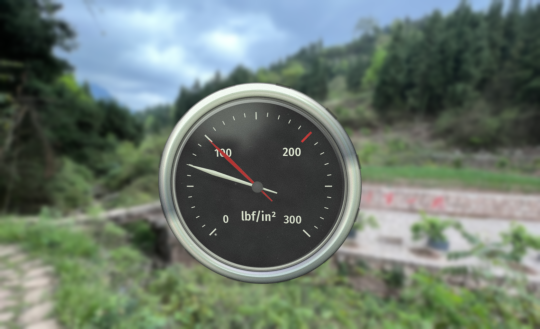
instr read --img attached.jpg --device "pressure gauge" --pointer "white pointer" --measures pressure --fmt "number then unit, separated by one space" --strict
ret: 70 psi
